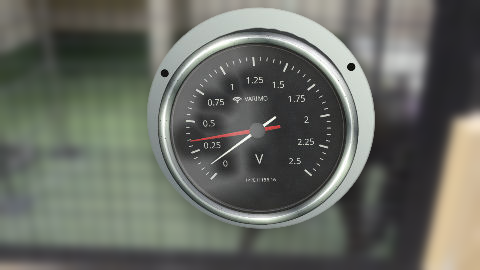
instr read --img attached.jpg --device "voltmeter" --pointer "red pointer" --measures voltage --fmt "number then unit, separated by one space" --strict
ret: 0.35 V
